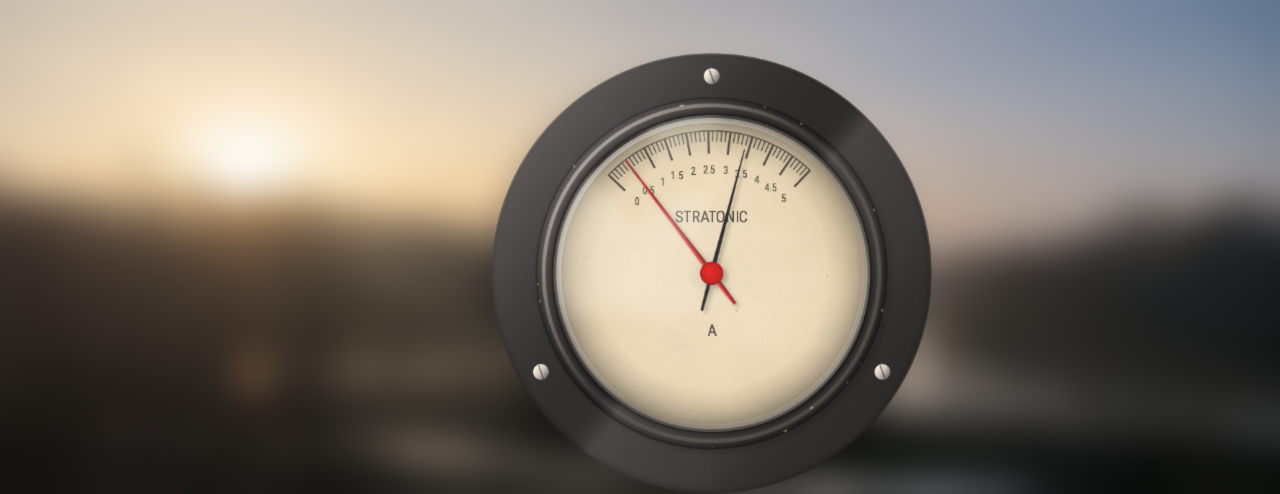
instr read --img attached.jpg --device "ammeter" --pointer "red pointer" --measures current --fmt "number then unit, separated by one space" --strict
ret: 0.5 A
